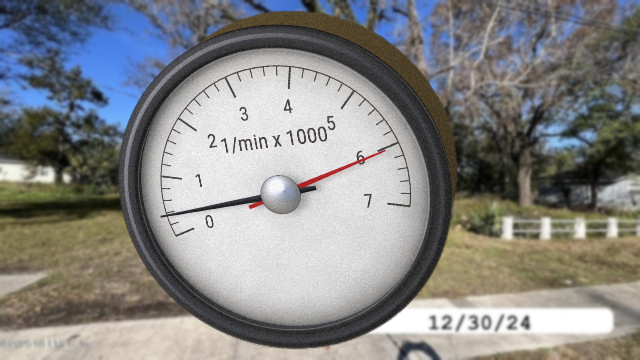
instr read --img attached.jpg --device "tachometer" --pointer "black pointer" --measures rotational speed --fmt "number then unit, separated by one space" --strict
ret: 400 rpm
